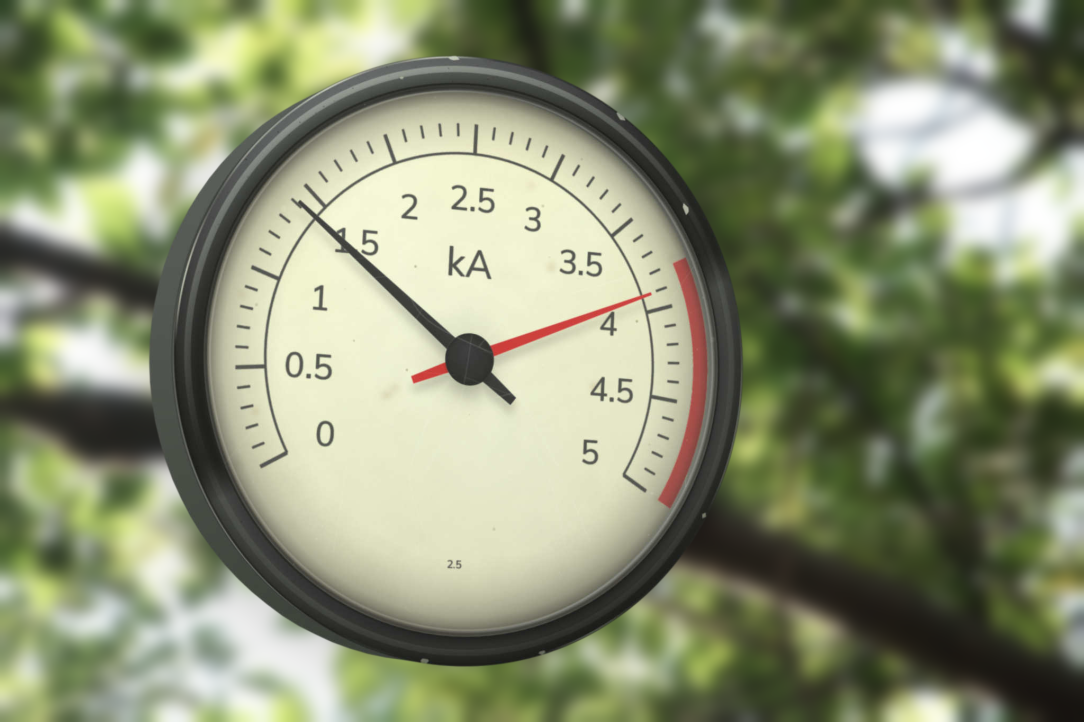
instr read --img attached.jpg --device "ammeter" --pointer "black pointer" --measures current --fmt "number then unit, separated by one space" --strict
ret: 1.4 kA
